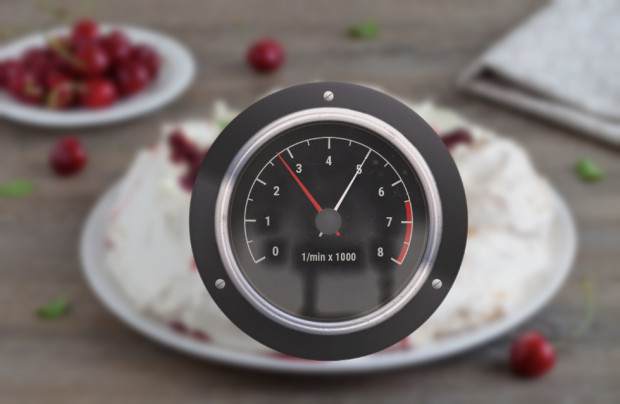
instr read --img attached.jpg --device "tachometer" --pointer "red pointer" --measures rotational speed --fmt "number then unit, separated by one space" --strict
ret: 2750 rpm
